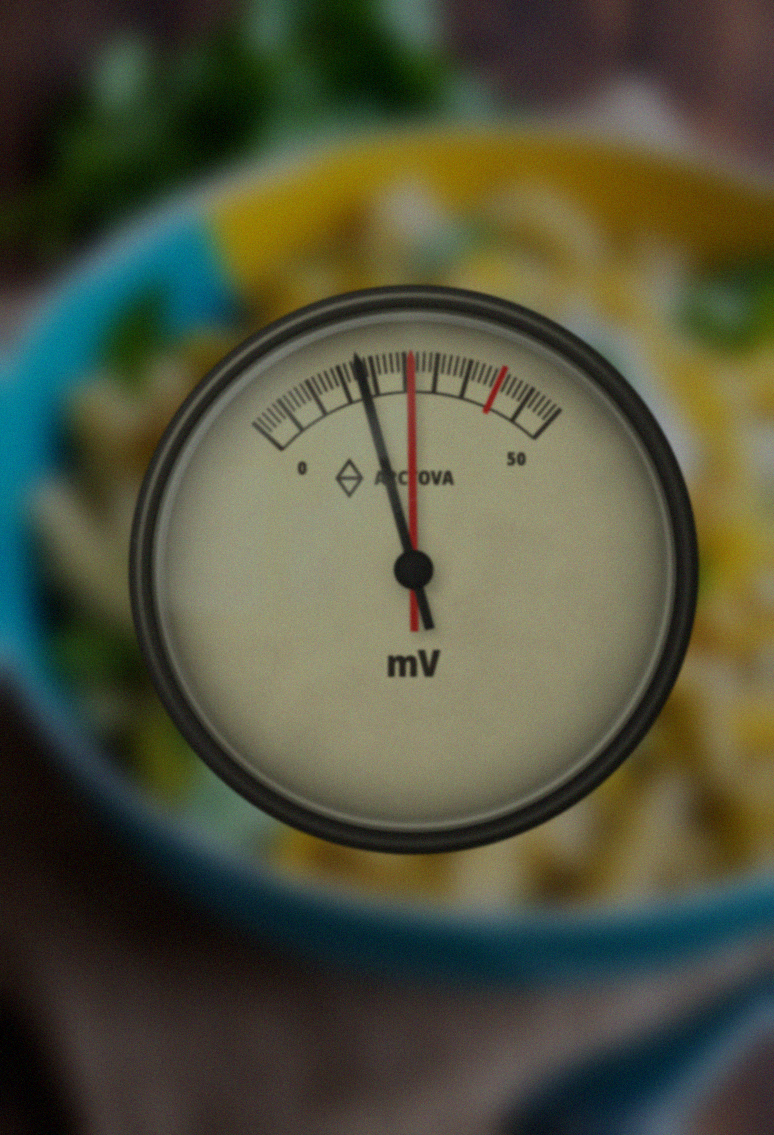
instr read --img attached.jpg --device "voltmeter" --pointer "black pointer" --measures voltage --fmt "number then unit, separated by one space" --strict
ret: 18 mV
